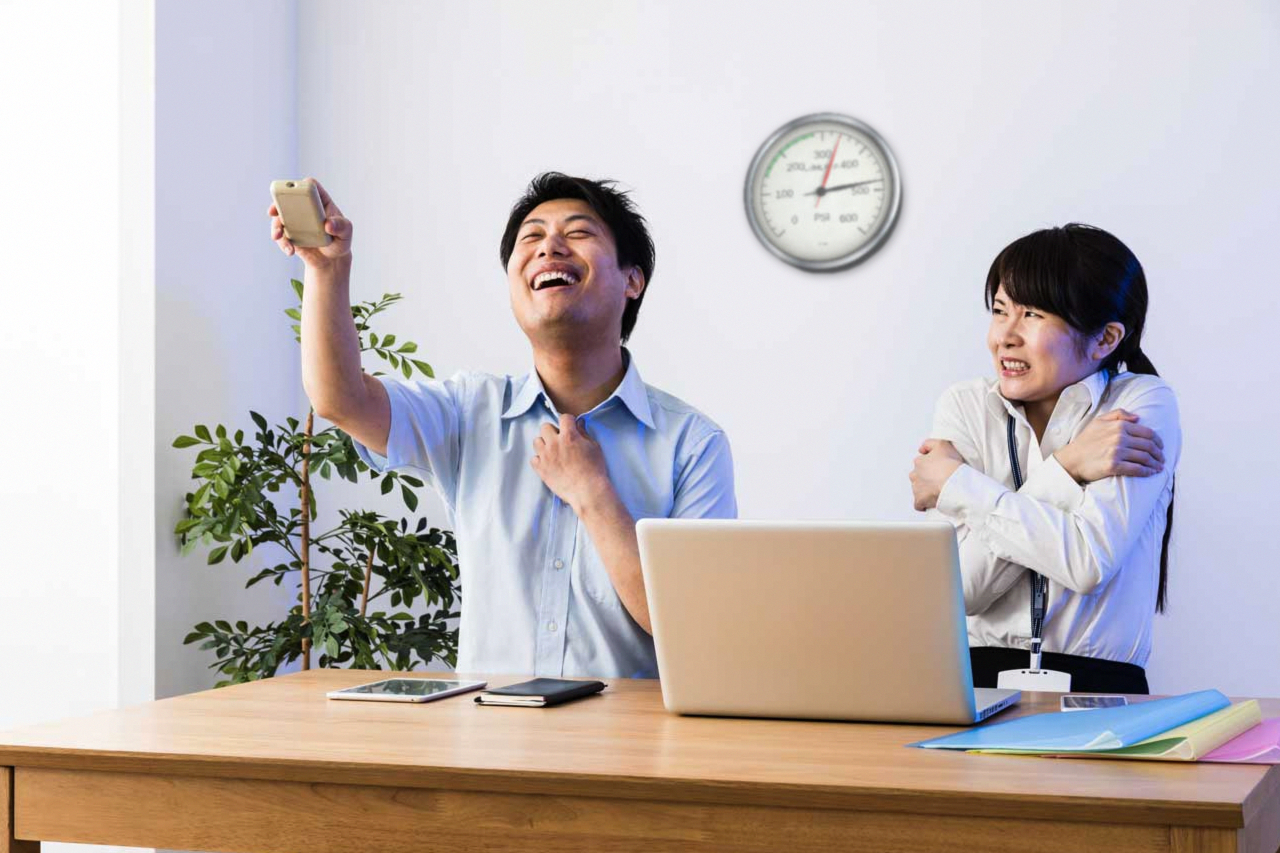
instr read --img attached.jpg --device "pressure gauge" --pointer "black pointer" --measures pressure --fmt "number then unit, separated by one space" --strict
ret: 480 psi
